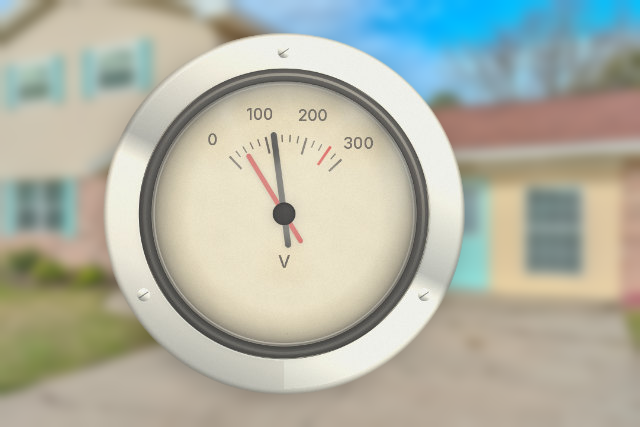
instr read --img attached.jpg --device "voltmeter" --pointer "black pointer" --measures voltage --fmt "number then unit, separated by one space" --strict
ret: 120 V
